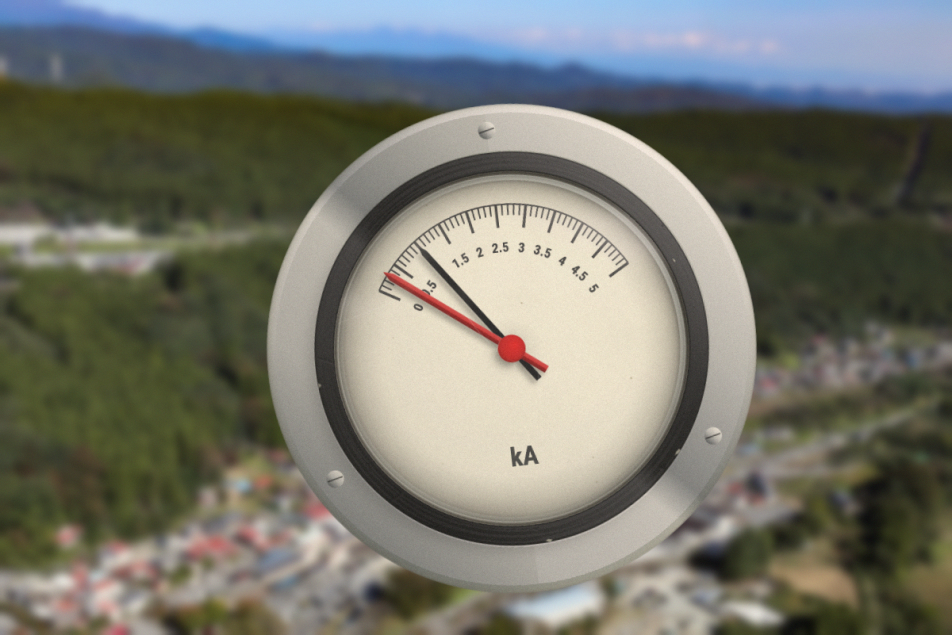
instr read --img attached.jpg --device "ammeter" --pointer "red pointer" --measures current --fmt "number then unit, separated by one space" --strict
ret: 0.3 kA
